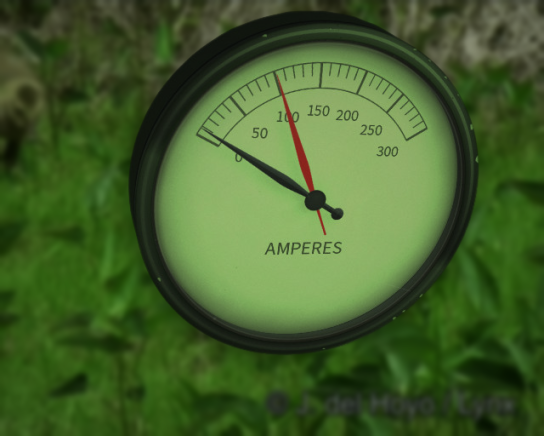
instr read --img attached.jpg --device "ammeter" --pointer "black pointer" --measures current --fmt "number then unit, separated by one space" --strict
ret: 10 A
